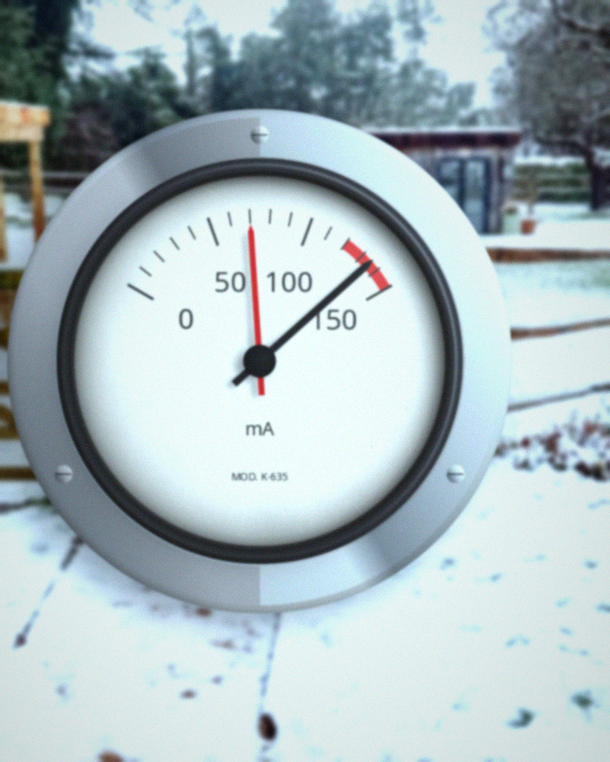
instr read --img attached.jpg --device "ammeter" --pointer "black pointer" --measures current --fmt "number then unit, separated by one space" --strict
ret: 135 mA
